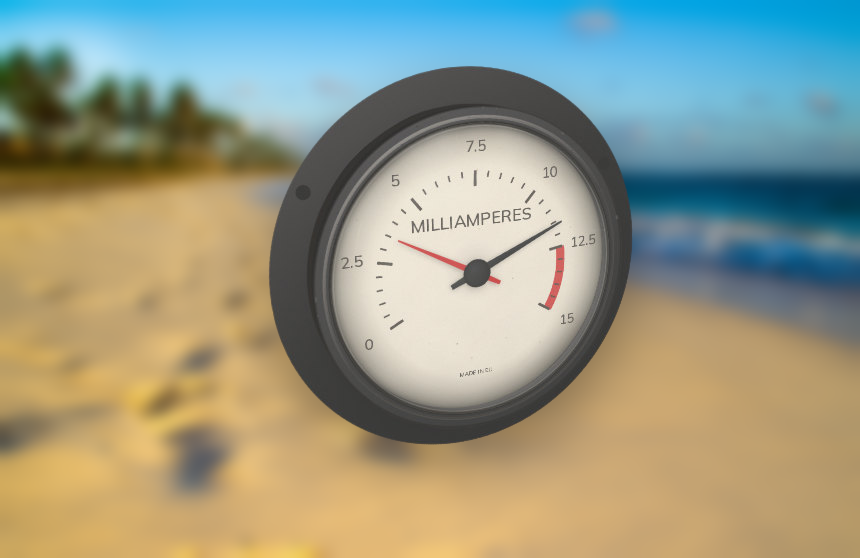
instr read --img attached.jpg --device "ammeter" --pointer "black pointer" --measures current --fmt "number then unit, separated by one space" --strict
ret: 11.5 mA
